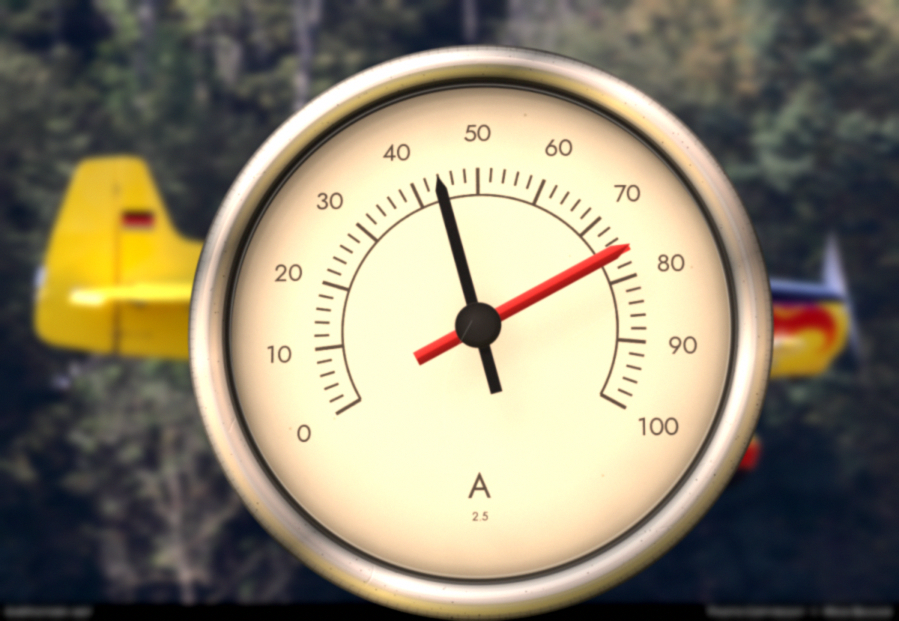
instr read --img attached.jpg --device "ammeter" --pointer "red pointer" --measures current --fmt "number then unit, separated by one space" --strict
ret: 76 A
